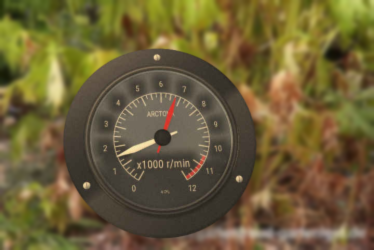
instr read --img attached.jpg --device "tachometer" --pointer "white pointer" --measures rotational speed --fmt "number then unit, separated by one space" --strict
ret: 1500 rpm
